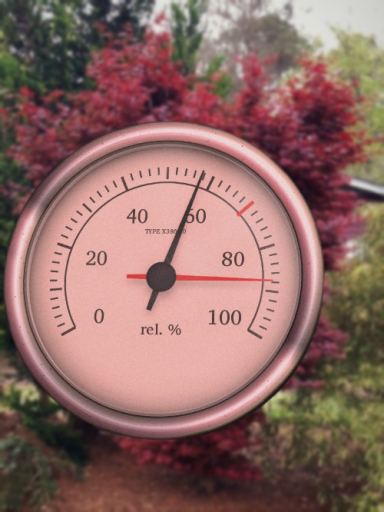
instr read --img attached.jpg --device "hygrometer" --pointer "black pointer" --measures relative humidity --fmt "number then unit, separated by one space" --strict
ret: 58 %
